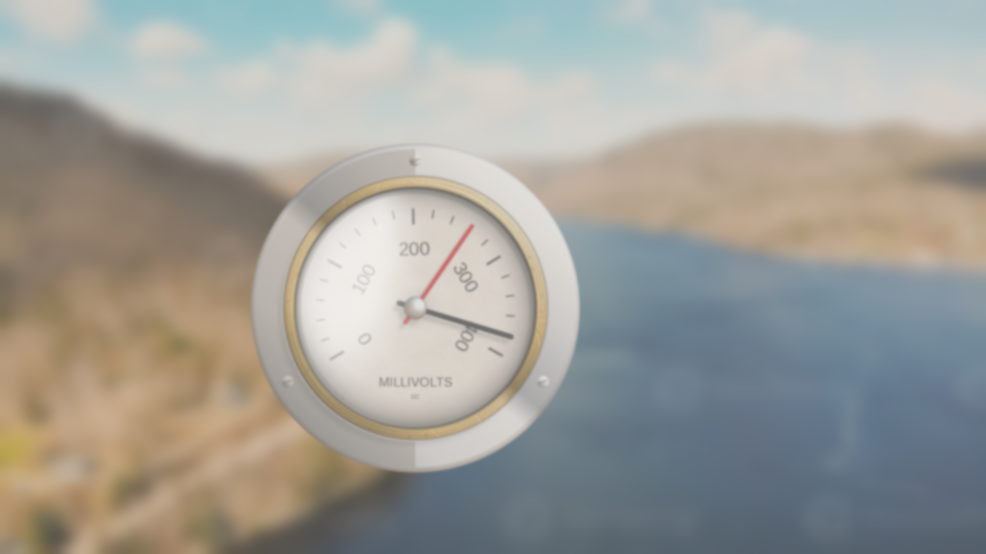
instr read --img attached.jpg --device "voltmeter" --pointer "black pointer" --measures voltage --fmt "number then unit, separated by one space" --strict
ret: 380 mV
